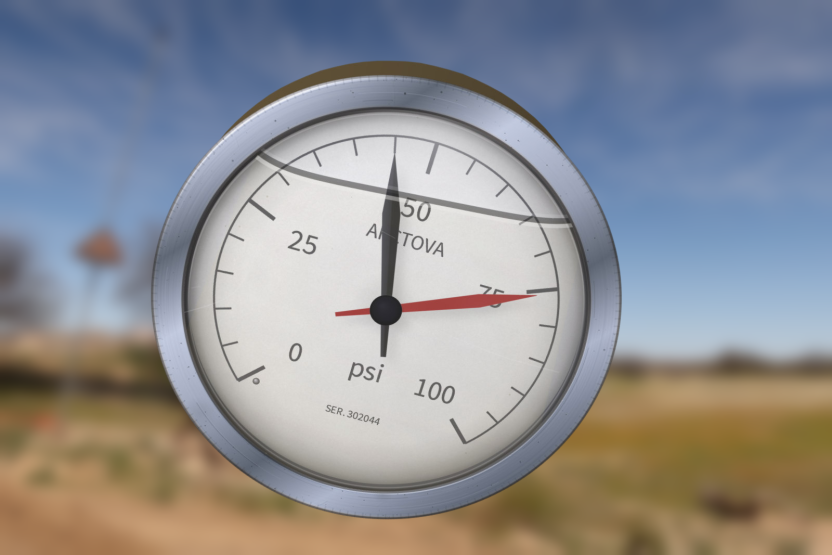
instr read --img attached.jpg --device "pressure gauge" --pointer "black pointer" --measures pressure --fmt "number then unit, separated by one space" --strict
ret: 45 psi
